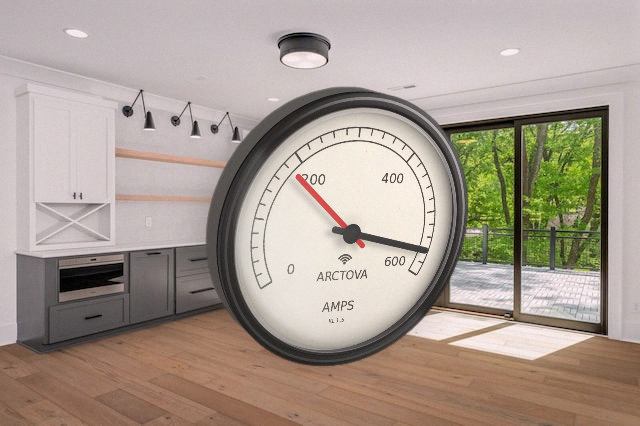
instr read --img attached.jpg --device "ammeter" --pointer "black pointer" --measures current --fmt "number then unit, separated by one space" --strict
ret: 560 A
